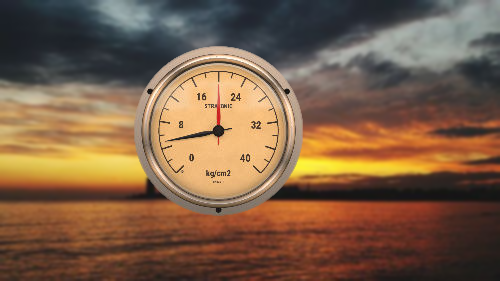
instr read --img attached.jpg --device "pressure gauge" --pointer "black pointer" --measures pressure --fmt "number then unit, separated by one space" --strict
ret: 5 kg/cm²
